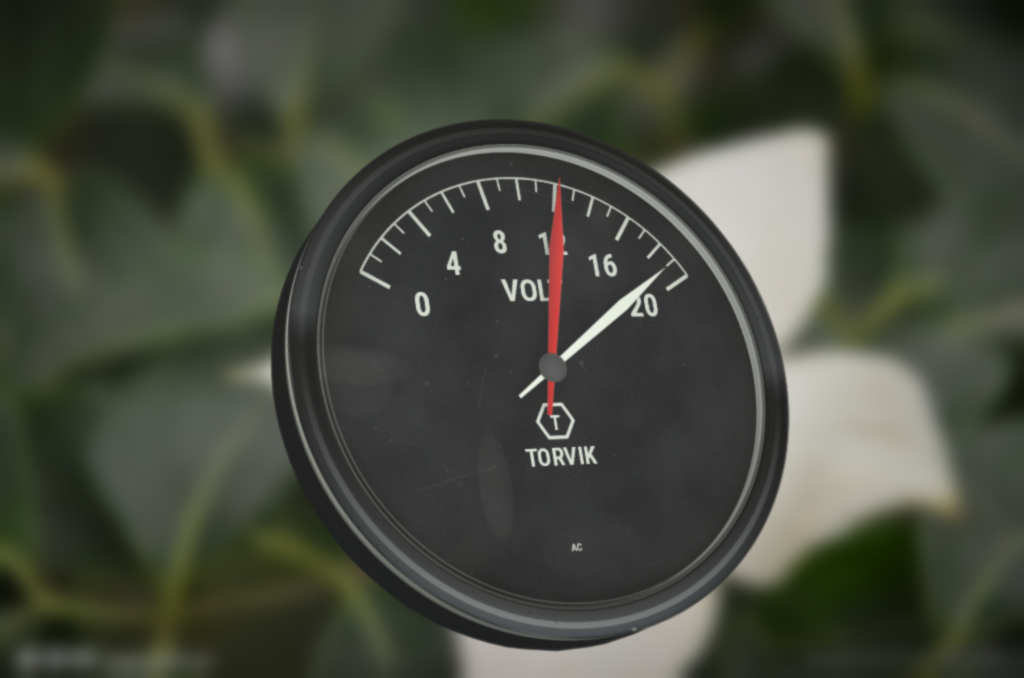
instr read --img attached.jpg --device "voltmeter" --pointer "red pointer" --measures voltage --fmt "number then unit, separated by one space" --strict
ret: 12 V
